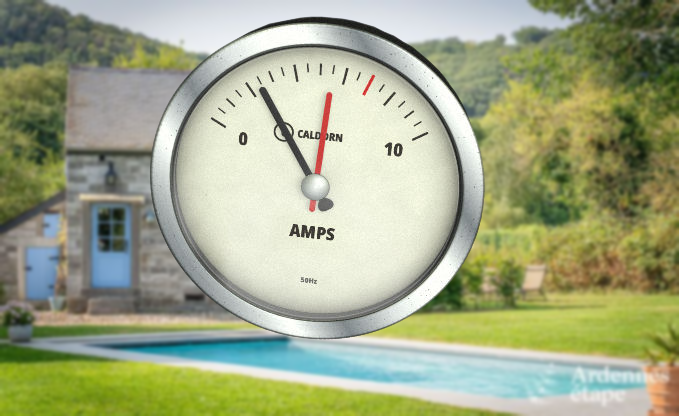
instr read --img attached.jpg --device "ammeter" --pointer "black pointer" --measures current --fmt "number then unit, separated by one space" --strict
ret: 2.5 A
